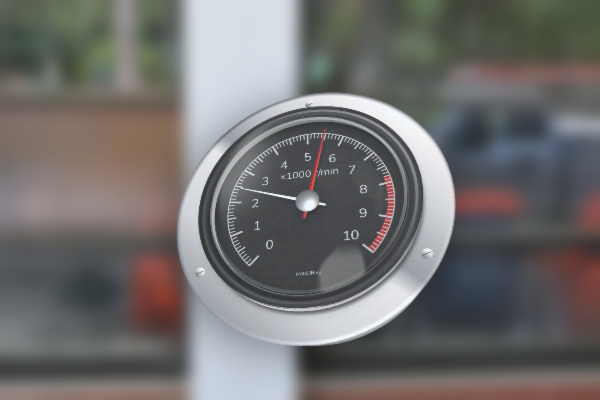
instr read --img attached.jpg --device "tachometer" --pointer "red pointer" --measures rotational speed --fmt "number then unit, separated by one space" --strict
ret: 5500 rpm
